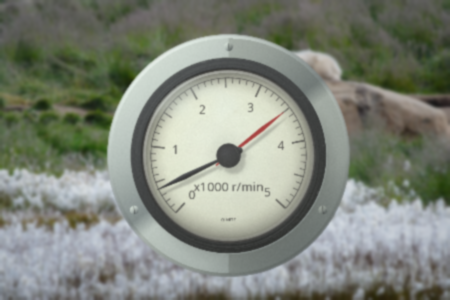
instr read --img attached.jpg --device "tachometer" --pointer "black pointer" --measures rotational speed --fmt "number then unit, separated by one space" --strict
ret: 400 rpm
